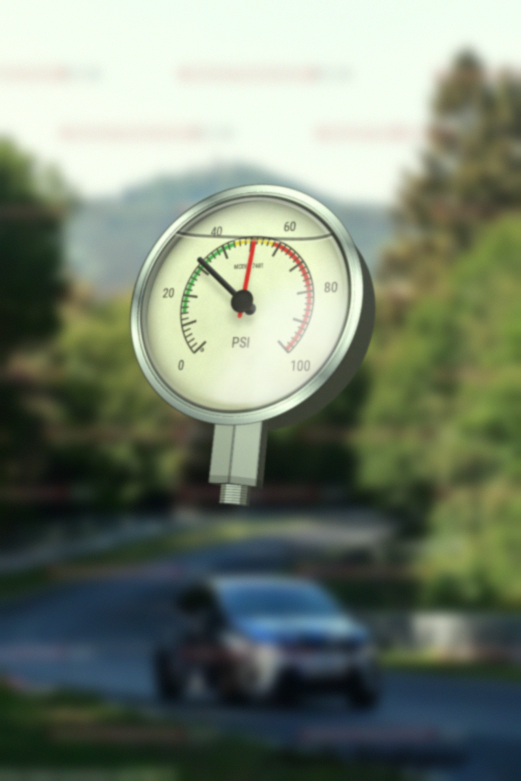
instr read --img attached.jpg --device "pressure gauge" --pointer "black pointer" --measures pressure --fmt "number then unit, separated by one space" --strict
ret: 32 psi
